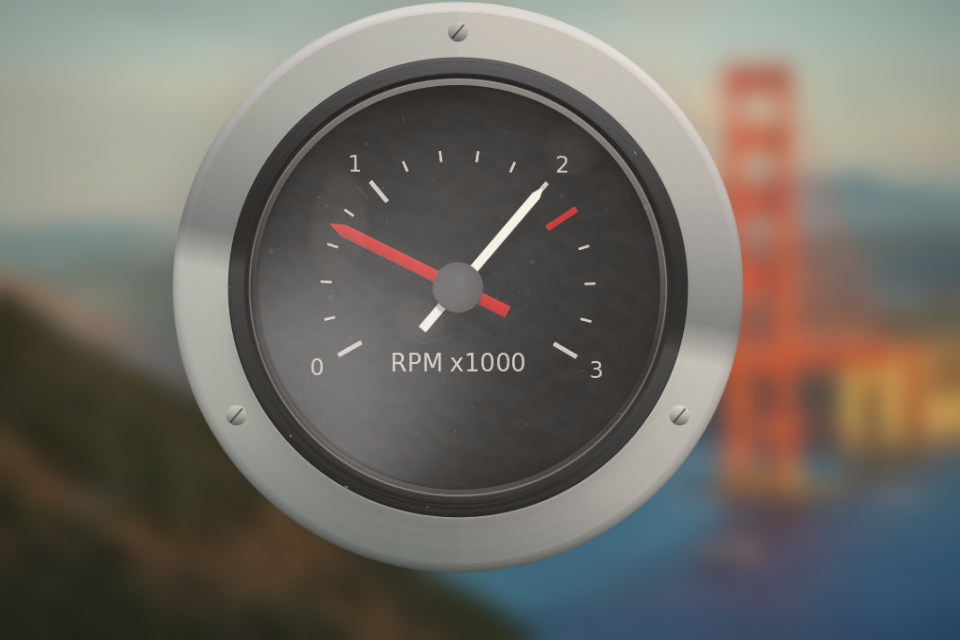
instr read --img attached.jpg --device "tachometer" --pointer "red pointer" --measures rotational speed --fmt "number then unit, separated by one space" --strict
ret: 700 rpm
